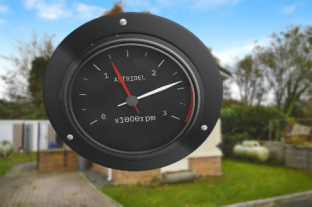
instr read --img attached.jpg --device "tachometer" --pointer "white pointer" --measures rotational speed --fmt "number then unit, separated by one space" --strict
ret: 2375 rpm
